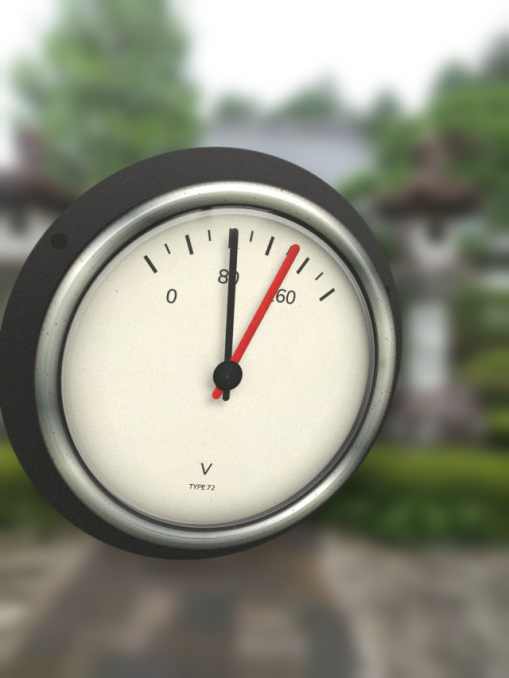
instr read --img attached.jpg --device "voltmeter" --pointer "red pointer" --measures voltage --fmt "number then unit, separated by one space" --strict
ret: 140 V
